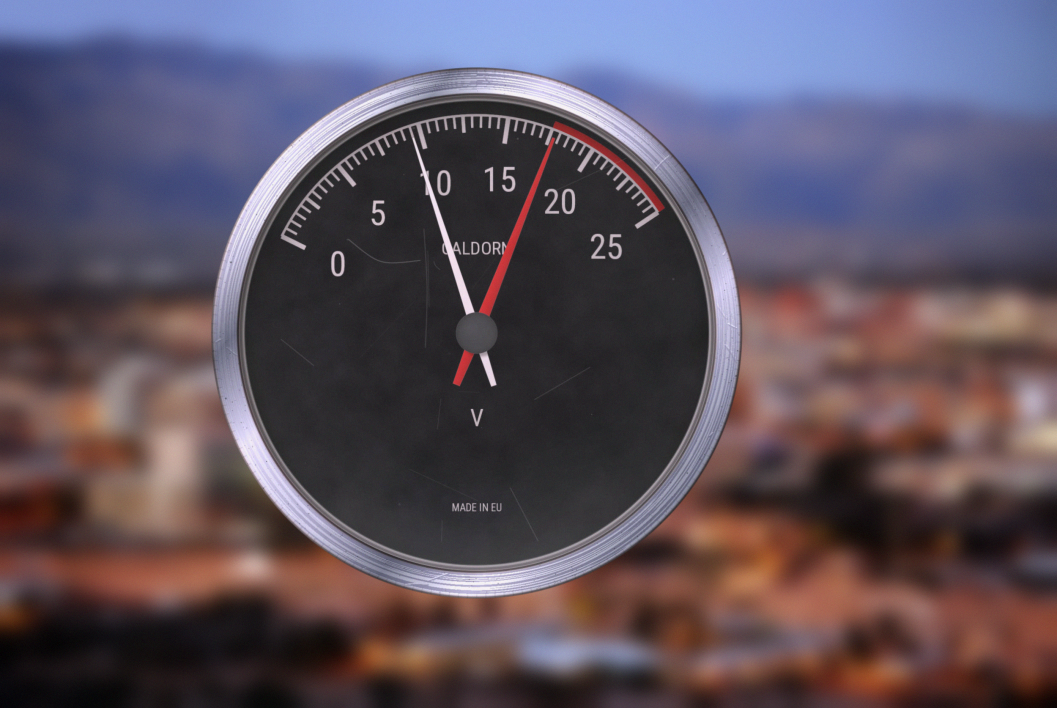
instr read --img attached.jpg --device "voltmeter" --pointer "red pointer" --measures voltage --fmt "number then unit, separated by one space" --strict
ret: 17.75 V
